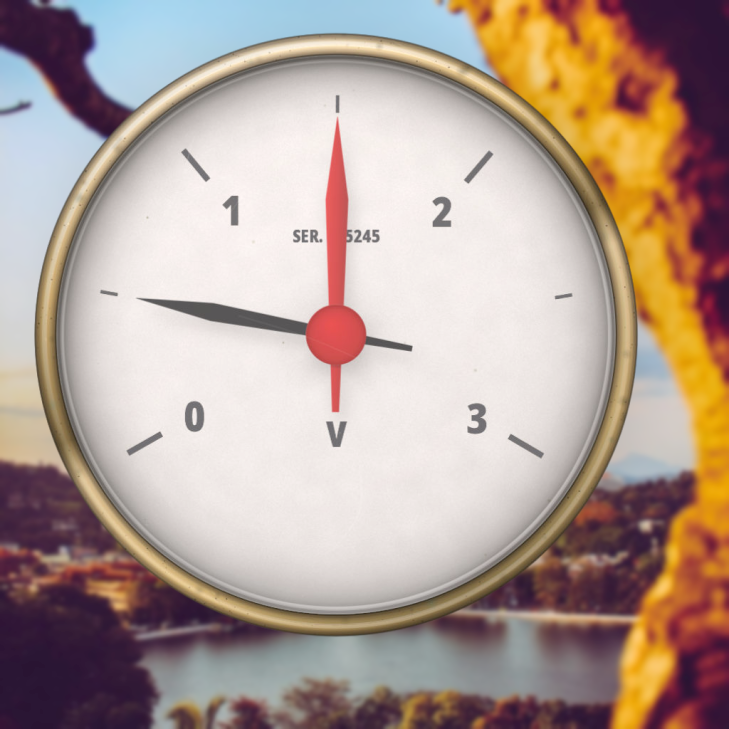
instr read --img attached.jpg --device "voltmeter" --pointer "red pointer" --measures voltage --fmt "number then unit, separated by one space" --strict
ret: 1.5 V
